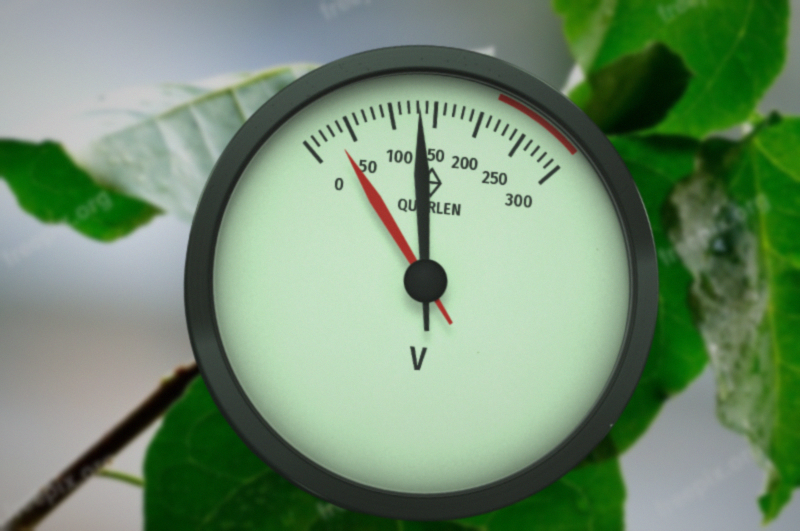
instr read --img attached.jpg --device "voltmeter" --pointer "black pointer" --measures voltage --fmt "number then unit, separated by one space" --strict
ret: 130 V
